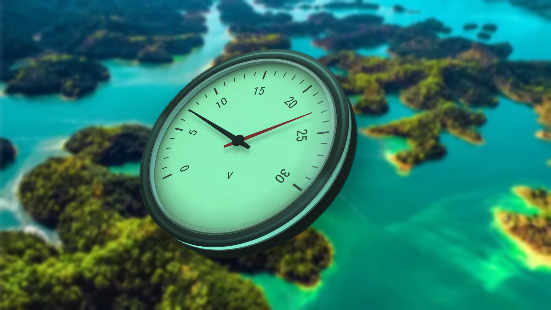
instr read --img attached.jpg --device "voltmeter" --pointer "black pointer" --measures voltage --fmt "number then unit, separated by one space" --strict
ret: 7 V
